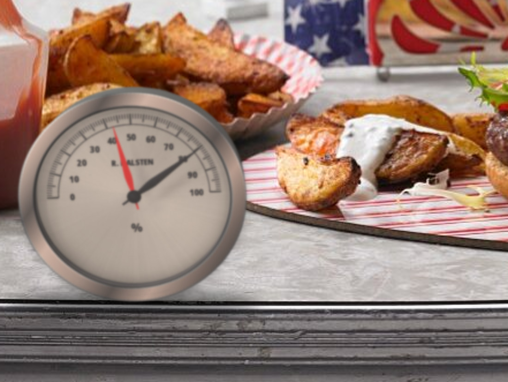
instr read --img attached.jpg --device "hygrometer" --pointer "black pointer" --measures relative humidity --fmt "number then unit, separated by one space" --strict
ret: 80 %
